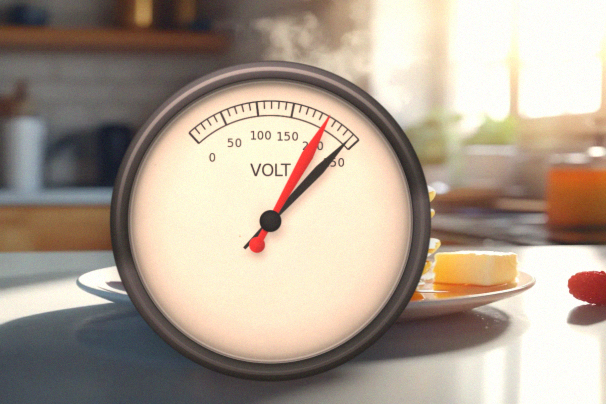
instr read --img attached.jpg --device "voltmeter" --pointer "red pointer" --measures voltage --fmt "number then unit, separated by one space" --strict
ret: 200 V
